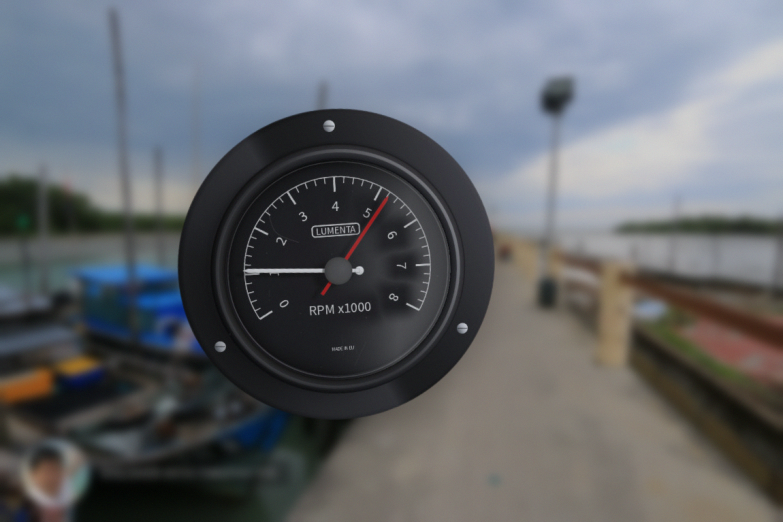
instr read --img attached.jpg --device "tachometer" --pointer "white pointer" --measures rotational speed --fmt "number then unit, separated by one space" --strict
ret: 1100 rpm
